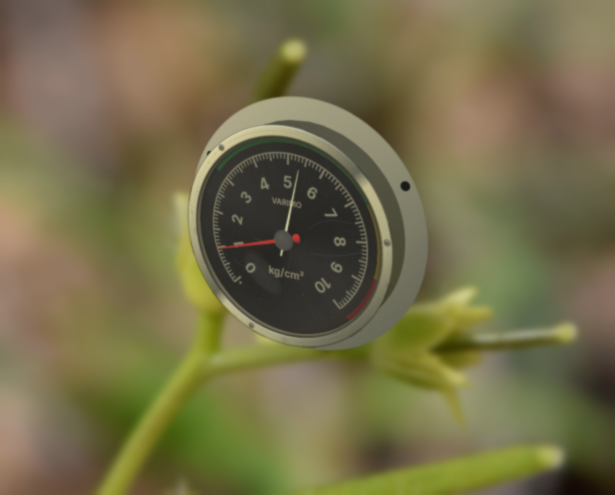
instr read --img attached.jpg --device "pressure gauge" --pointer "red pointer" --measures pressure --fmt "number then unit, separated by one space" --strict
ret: 1 kg/cm²
